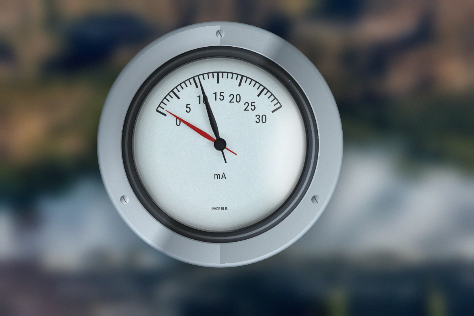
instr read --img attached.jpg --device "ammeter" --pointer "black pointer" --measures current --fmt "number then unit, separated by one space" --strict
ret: 11 mA
